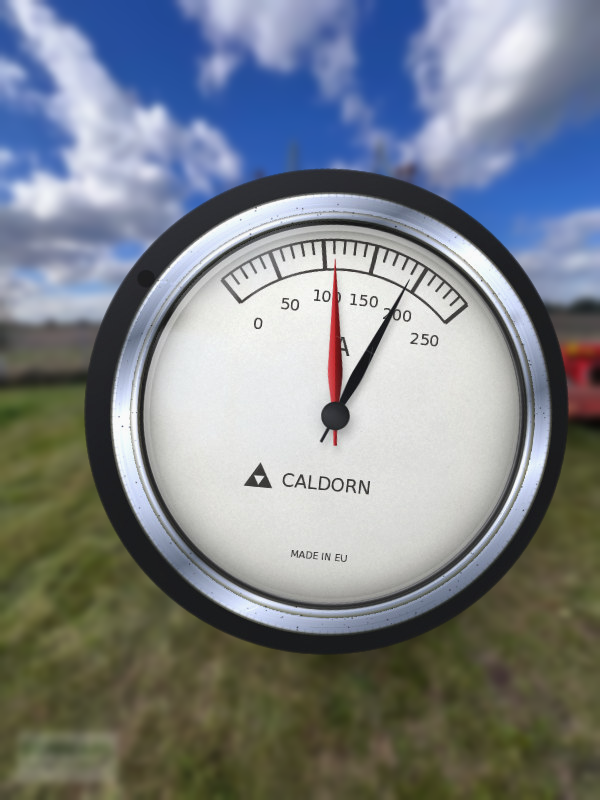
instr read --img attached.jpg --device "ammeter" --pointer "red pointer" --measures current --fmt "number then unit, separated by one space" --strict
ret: 110 A
